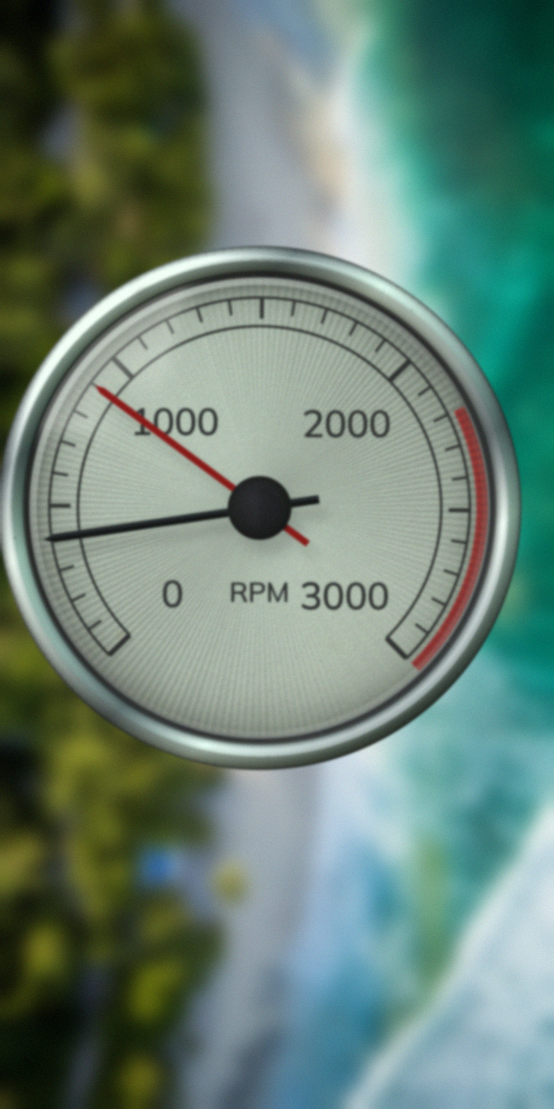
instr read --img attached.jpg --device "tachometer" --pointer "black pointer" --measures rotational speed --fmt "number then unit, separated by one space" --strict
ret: 400 rpm
